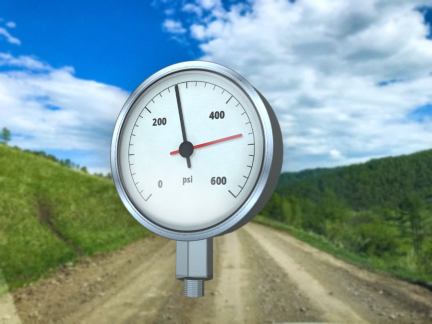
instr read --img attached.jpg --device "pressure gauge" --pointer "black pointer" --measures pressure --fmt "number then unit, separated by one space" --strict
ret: 280 psi
